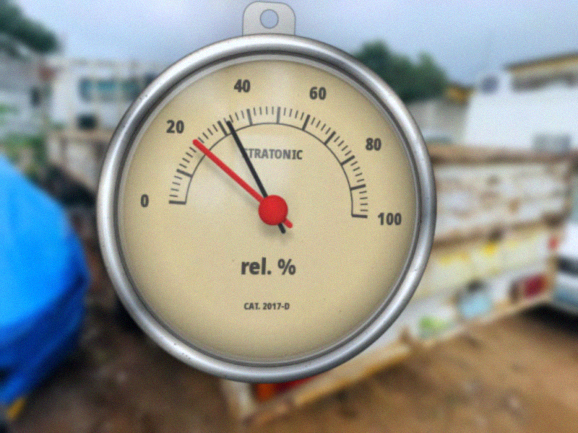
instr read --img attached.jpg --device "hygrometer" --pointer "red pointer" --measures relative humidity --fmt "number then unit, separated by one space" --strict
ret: 20 %
